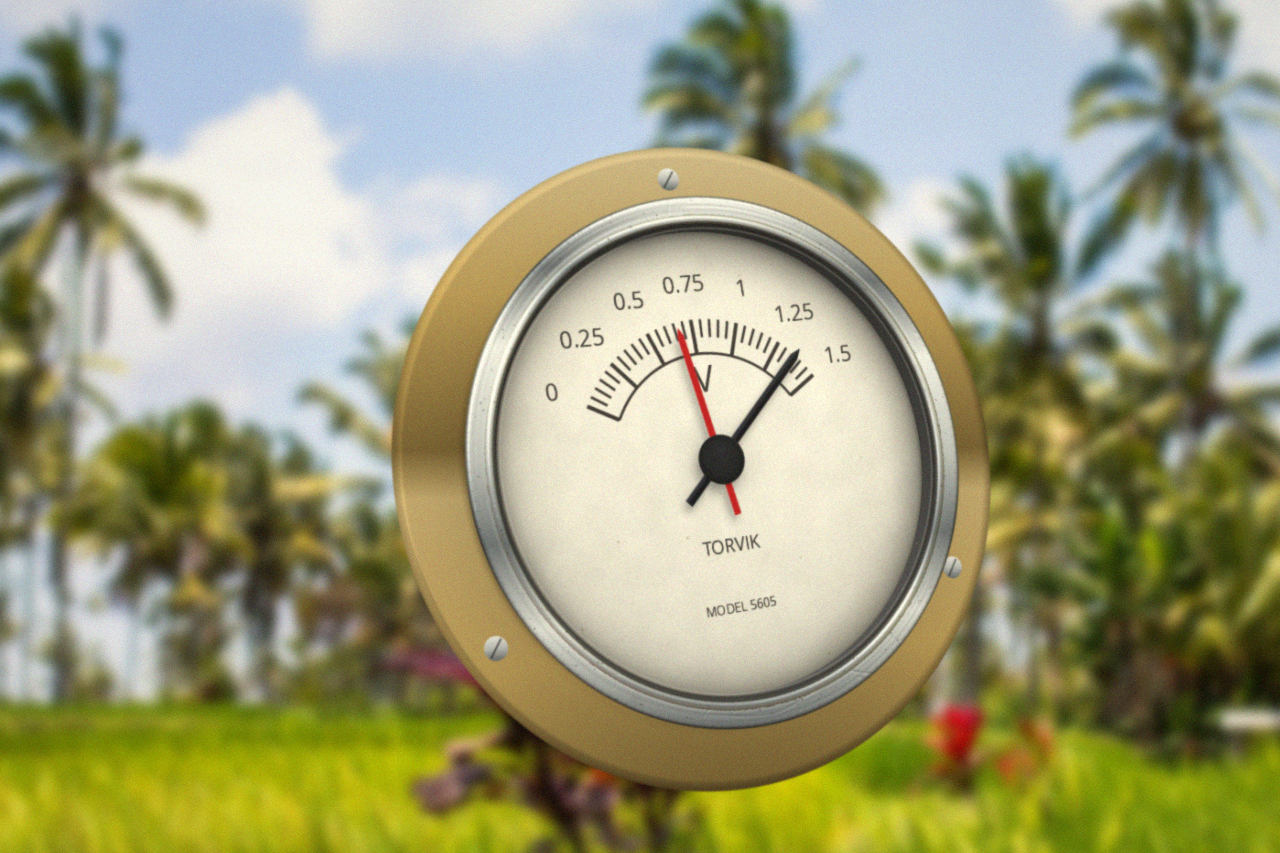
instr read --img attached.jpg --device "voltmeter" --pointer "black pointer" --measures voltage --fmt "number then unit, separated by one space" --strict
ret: 1.35 V
